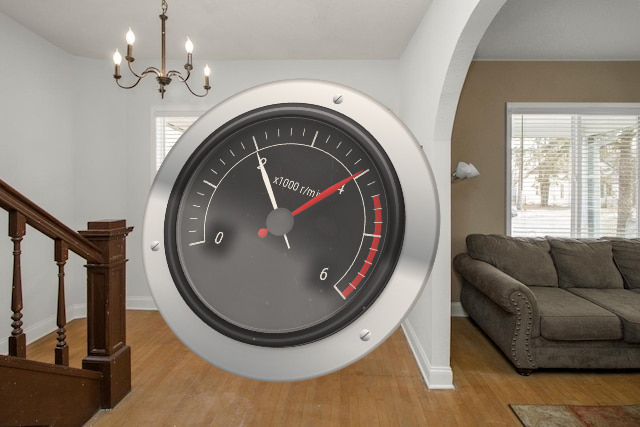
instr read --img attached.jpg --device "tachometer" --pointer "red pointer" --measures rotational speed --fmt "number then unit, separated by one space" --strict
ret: 4000 rpm
